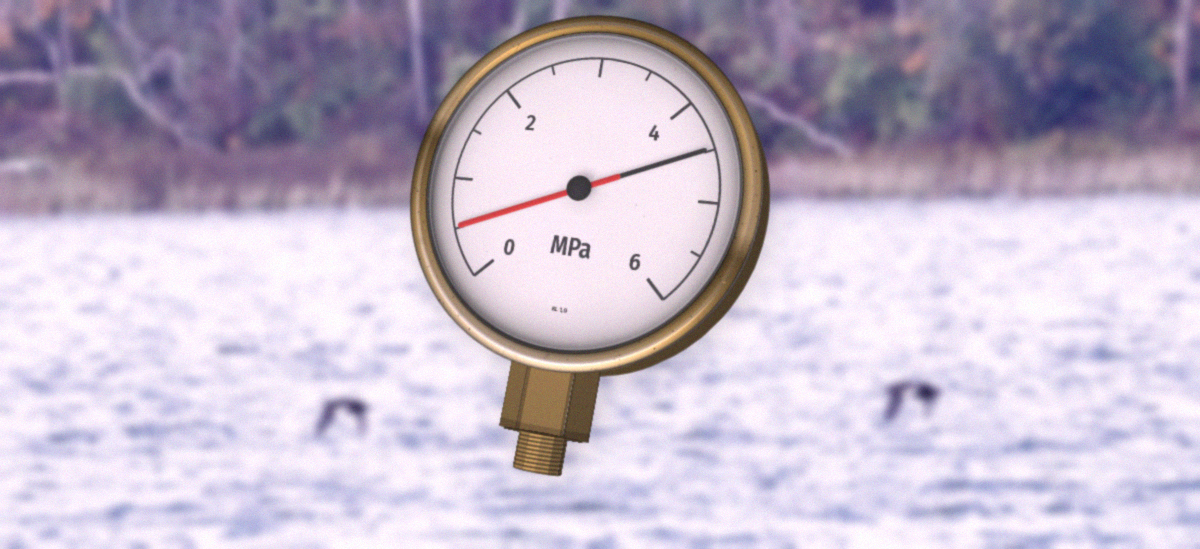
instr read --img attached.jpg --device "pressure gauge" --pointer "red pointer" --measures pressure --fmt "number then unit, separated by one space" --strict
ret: 0.5 MPa
